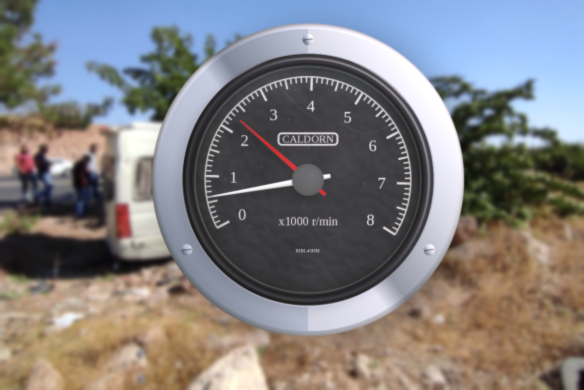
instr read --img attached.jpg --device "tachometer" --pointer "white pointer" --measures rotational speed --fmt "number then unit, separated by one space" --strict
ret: 600 rpm
